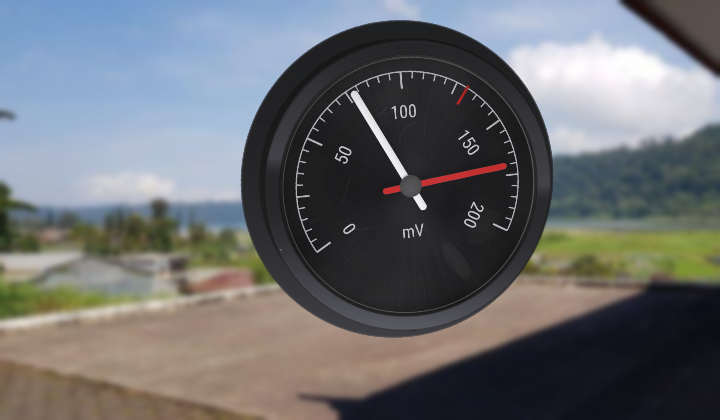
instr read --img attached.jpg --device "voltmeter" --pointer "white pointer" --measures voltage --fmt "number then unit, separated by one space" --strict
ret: 77.5 mV
